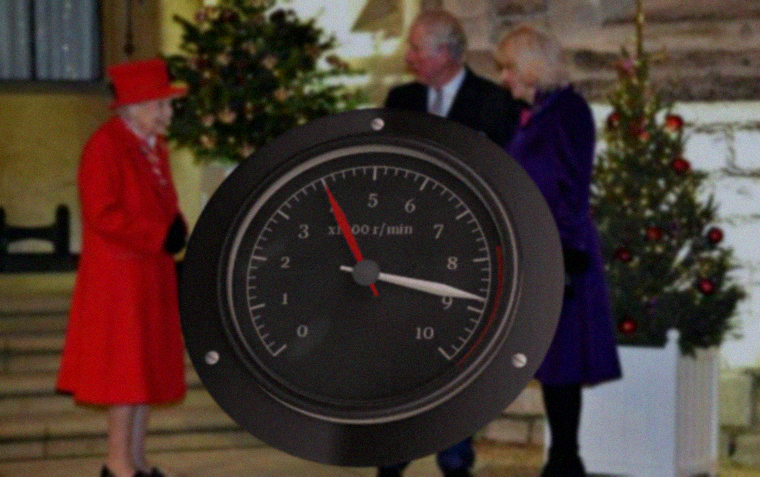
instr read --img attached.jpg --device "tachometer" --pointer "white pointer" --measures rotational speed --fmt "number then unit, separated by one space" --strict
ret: 8800 rpm
